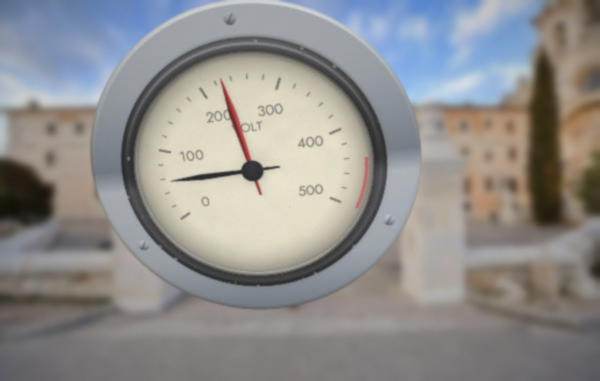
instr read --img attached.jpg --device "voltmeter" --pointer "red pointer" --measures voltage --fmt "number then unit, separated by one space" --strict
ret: 230 V
